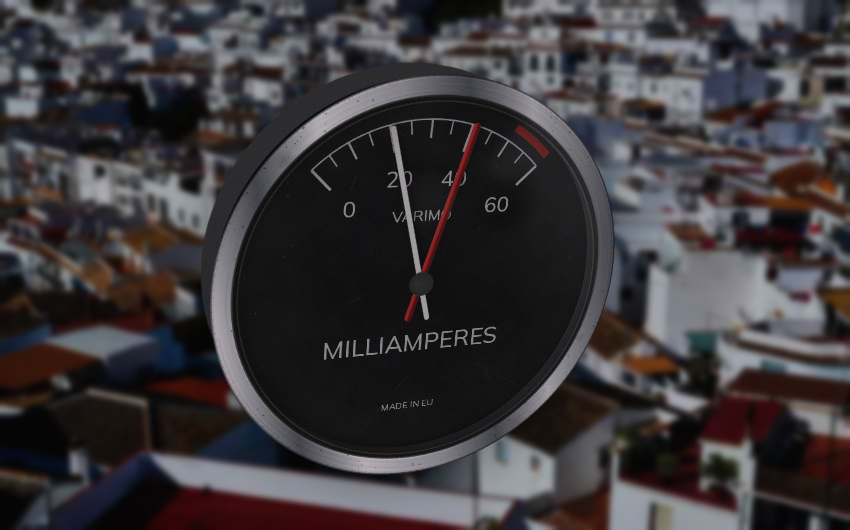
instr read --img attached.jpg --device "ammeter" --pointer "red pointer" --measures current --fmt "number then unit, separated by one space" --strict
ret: 40 mA
